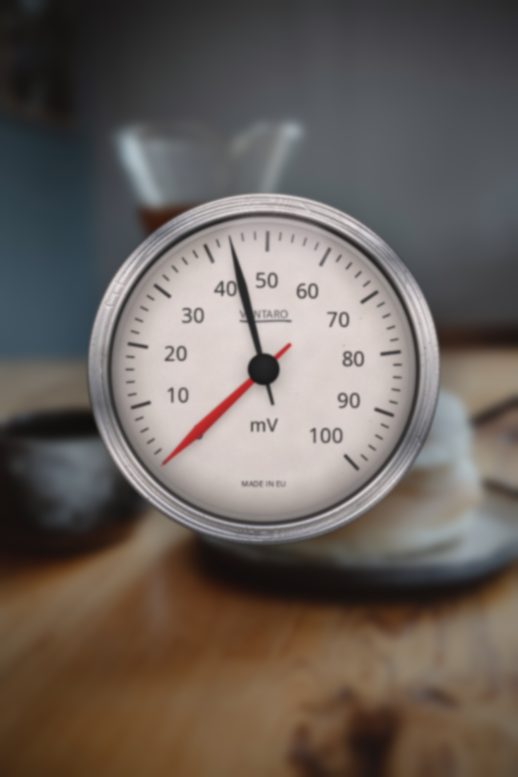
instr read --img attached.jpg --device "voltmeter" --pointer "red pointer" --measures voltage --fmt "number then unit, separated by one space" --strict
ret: 0 mV
